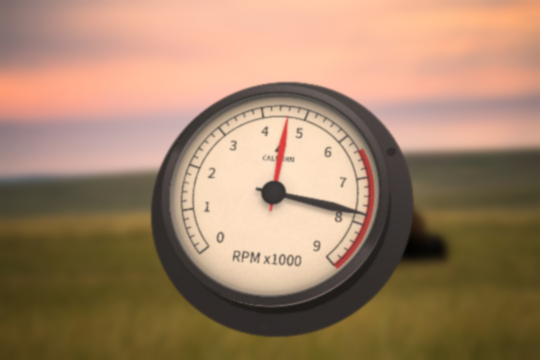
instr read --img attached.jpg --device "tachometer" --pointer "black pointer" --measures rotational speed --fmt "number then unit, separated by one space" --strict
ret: 7800 rpm
